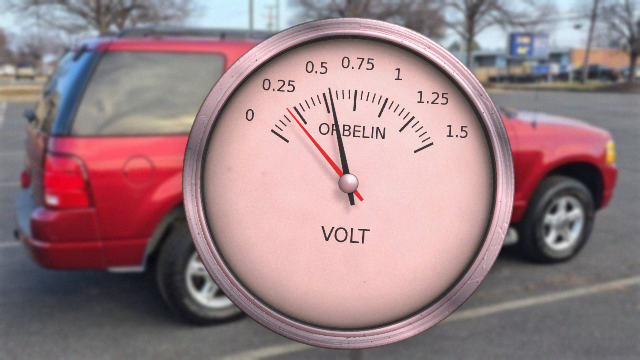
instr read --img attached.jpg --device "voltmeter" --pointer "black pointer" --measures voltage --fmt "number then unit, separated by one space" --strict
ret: 0.55 V
